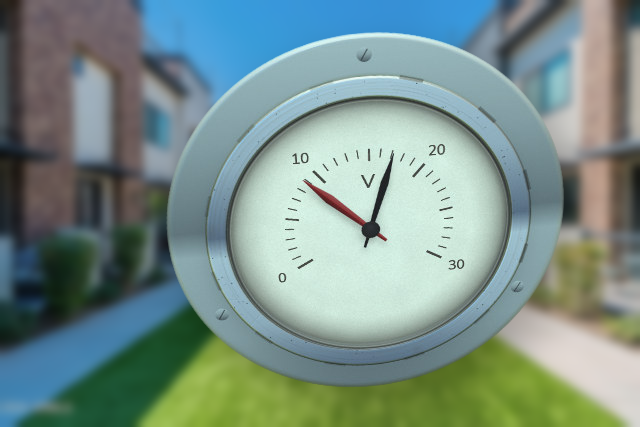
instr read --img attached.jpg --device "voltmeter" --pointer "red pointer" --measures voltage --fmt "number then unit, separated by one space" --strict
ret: 9 V
